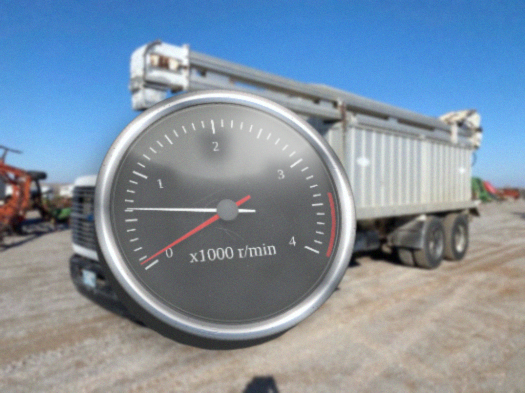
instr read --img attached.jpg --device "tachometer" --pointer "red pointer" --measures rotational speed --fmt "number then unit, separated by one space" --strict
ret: 50 rpm
